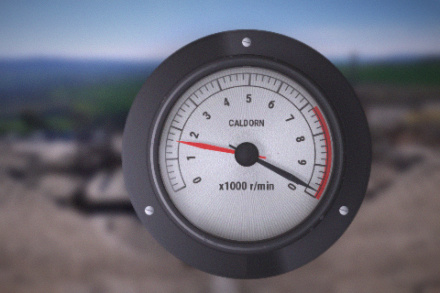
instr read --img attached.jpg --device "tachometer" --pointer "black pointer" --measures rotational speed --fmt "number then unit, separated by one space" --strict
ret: 9800 rpm
